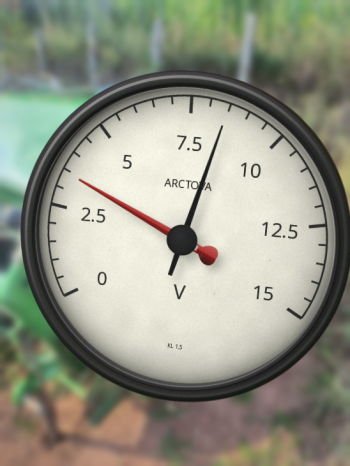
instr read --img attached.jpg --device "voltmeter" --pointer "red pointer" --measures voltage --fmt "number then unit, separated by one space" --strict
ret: 3.5 V
